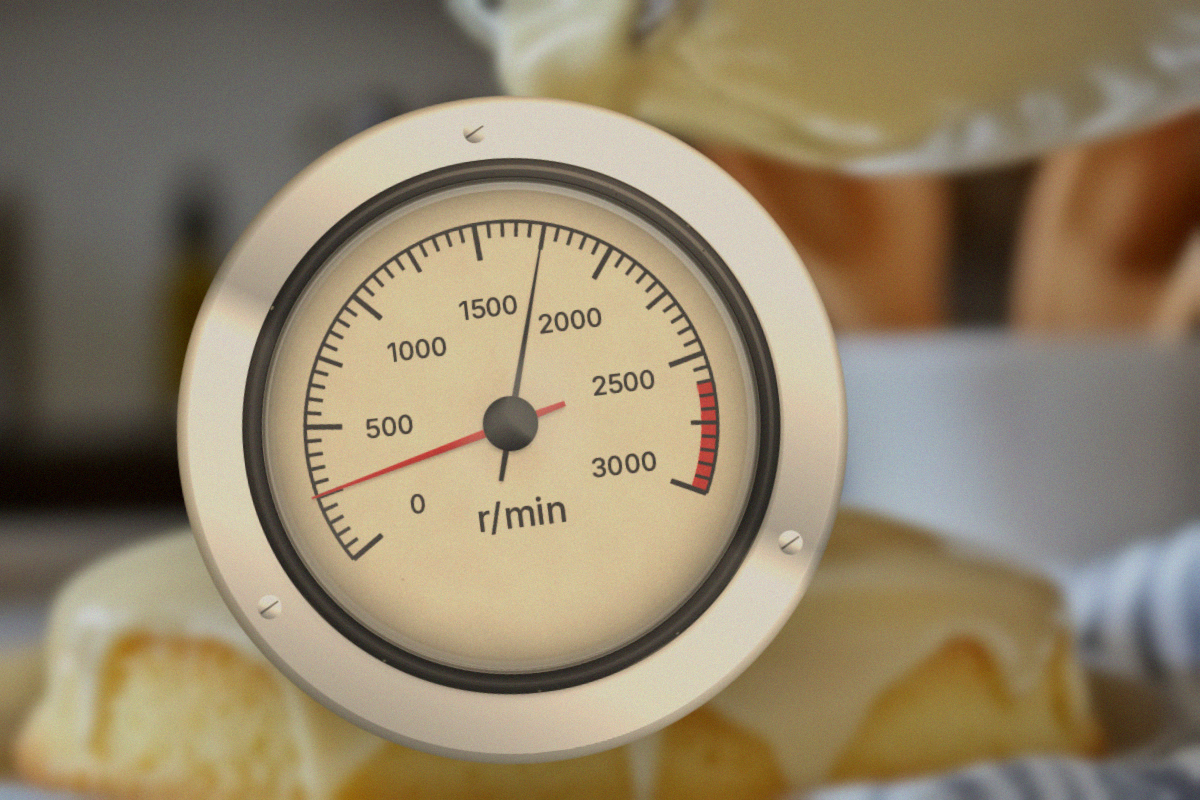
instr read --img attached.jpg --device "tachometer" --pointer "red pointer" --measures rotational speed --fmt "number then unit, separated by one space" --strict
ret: 250 rpm
